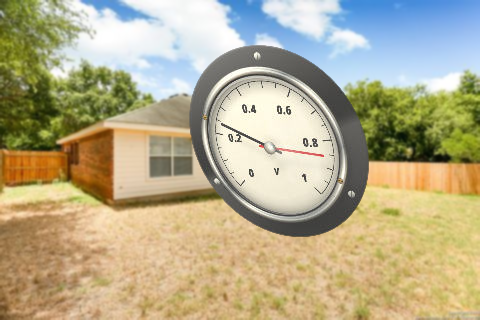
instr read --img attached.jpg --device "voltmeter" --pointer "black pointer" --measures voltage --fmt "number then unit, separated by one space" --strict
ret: 0.25 V
